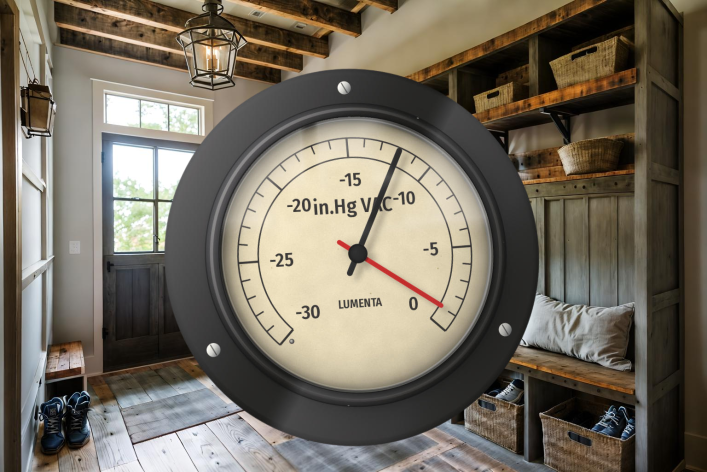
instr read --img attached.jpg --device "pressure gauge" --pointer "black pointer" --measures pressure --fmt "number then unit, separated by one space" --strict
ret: -12 inHg
